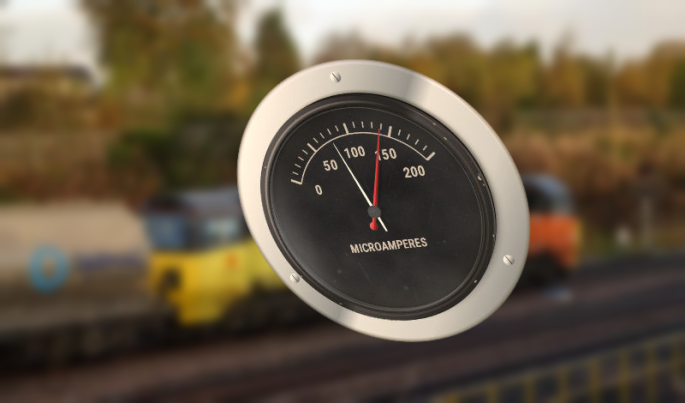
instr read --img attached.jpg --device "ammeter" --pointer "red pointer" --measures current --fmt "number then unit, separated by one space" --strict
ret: 140 µA
